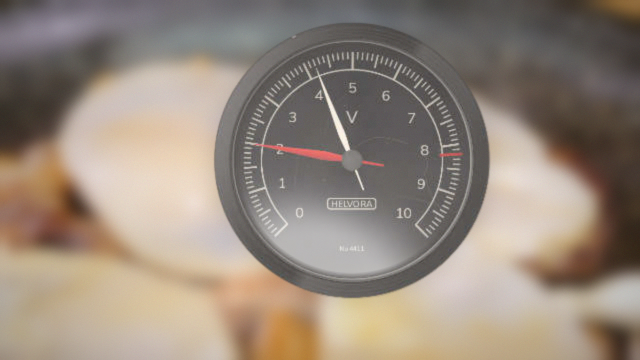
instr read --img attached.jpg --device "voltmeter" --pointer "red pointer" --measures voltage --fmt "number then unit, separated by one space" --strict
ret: 2 V
